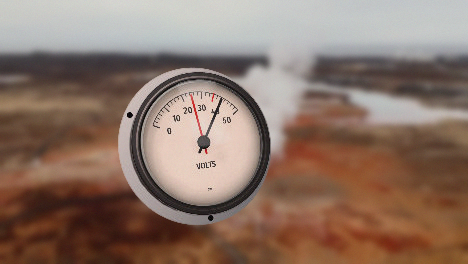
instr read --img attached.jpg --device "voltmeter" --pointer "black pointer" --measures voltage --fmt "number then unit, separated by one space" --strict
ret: 40 V
